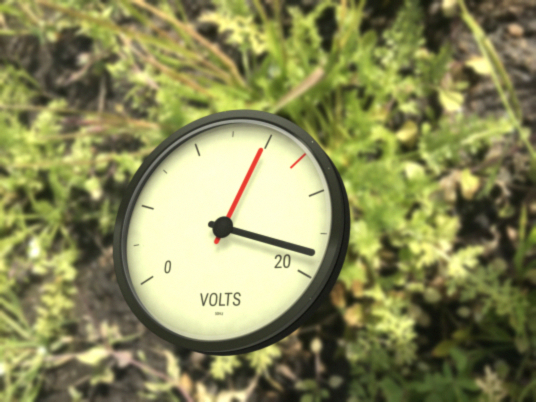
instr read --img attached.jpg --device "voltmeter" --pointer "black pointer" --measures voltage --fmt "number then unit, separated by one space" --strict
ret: 19 V
